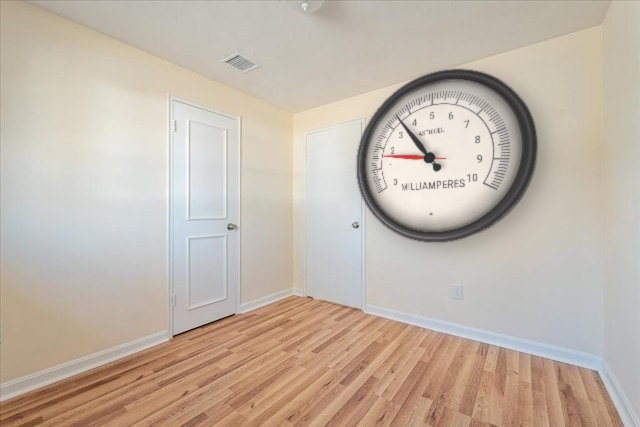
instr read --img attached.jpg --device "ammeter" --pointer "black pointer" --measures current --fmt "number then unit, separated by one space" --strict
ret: 3.5 mA
